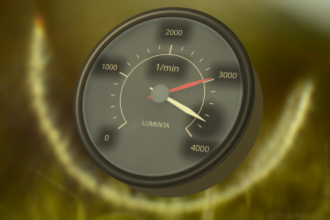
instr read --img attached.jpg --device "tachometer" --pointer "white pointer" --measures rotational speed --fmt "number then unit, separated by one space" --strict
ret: 3700 rpm
